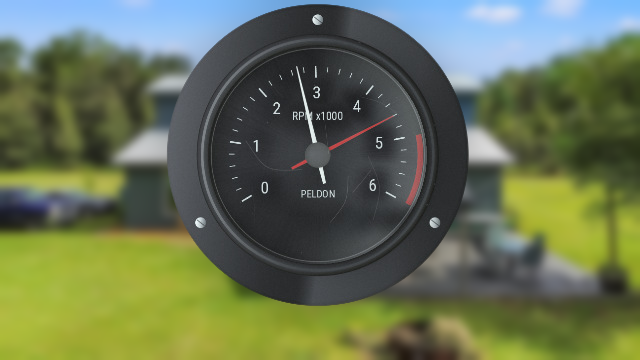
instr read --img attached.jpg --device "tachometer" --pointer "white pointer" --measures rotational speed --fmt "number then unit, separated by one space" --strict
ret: 2700 rpm
